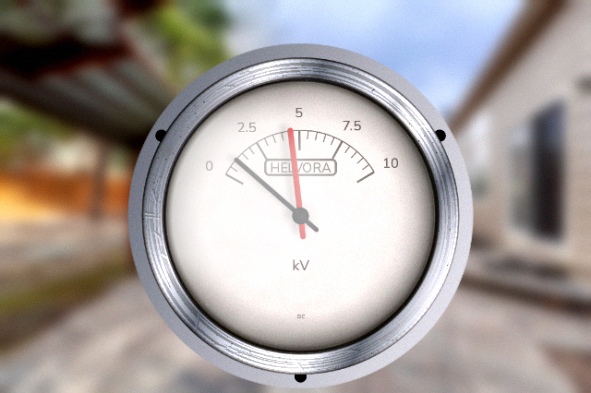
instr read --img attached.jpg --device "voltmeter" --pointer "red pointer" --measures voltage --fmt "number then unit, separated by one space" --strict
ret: 4.5 kV
